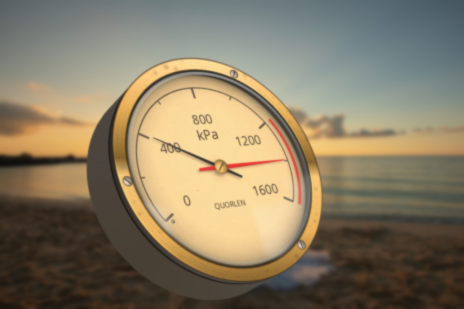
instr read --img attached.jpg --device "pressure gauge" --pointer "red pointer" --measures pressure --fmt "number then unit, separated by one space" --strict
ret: 1400 kPa
